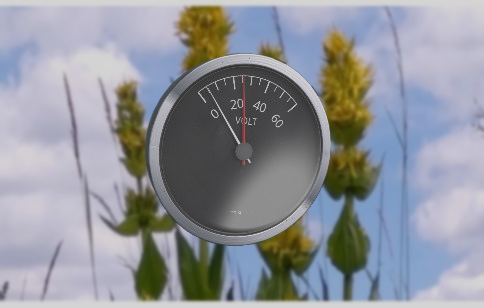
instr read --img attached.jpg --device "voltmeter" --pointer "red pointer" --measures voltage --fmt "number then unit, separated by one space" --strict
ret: 25 V
